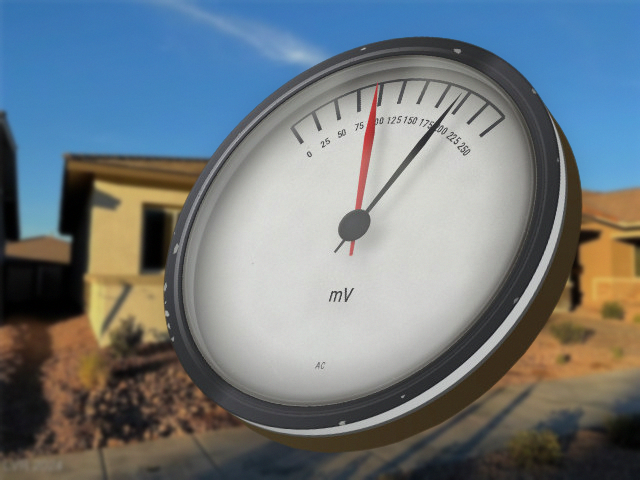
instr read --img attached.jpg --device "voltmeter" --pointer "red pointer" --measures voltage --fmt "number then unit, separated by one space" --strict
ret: 100 mV
